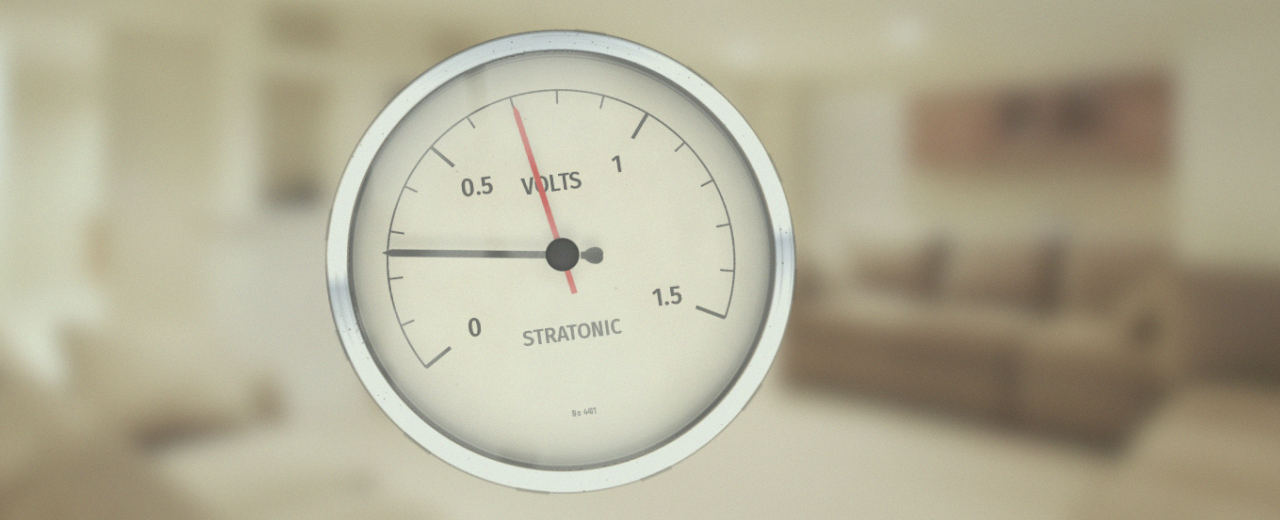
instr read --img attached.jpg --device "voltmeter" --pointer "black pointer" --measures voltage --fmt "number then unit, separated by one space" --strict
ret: 0.25 V
